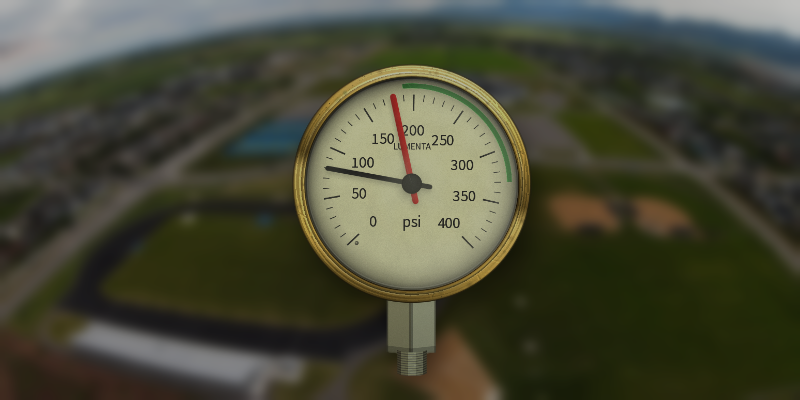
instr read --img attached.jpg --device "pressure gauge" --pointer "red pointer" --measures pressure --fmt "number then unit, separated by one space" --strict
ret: 180 psi
